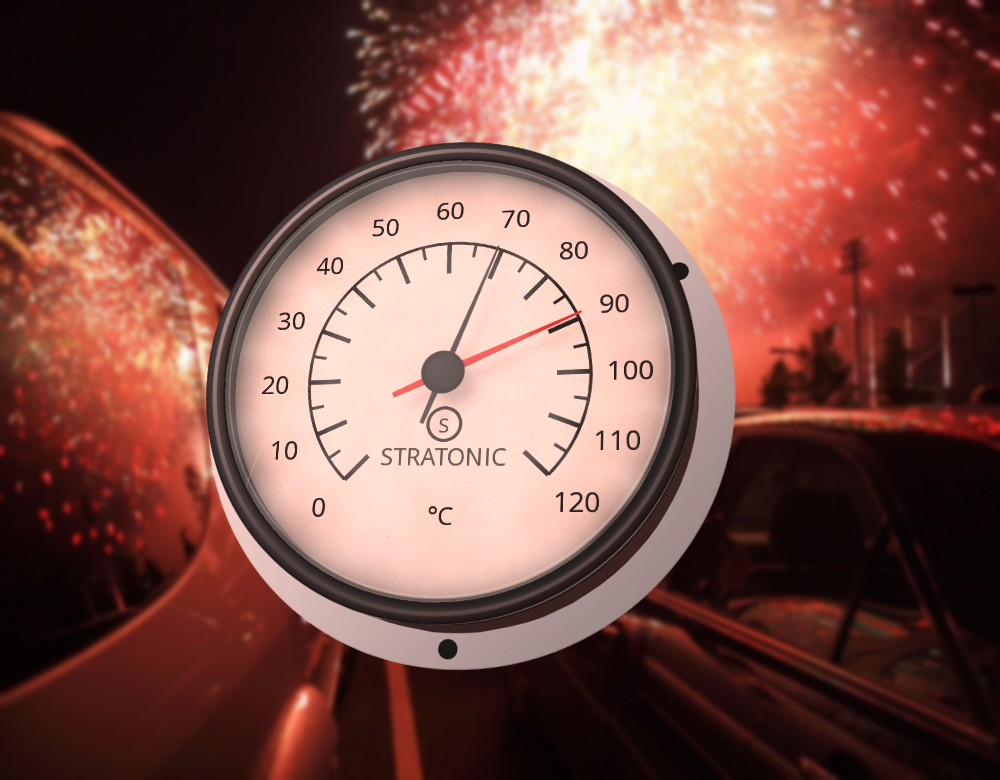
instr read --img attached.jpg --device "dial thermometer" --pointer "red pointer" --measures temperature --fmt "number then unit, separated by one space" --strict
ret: 90 °C
